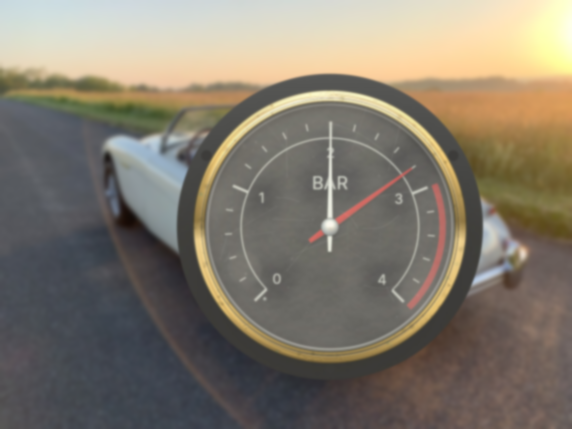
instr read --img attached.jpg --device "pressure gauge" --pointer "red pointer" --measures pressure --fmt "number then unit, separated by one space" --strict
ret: 2.8 bar
